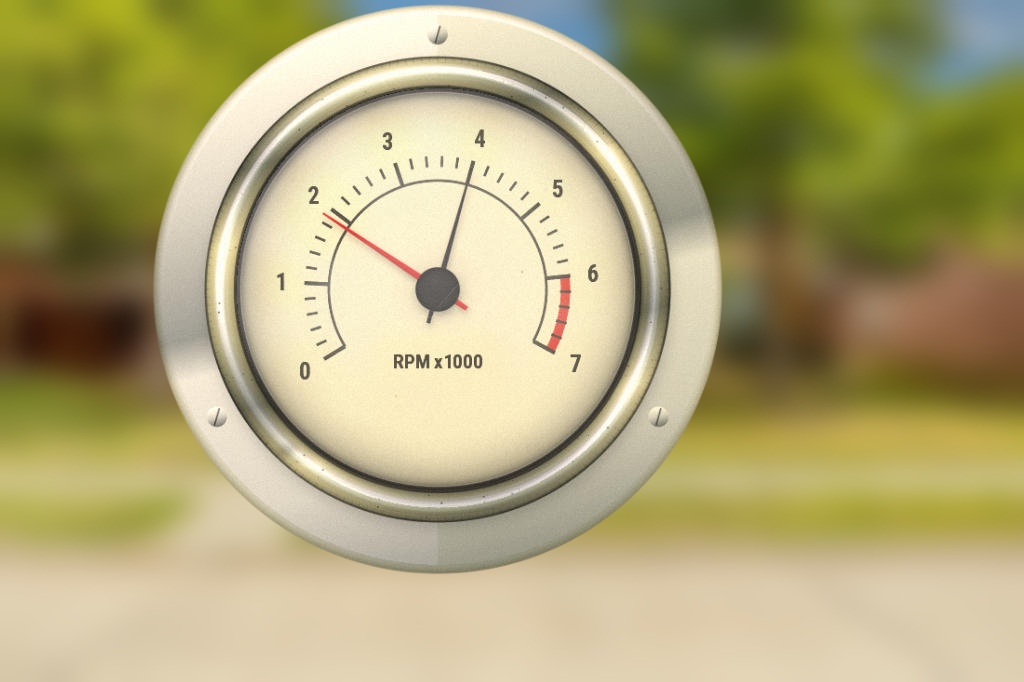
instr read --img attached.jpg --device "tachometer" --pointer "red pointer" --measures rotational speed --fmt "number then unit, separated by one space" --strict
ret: 1900 rpm
